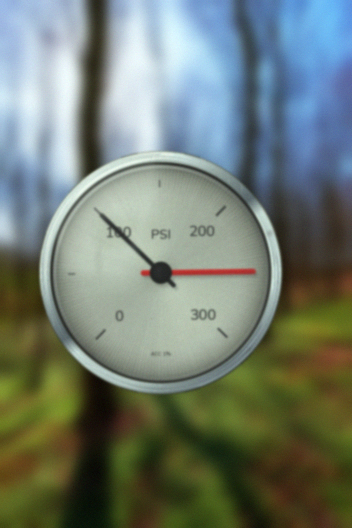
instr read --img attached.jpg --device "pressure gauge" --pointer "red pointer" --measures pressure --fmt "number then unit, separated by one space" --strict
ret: 250 psi
